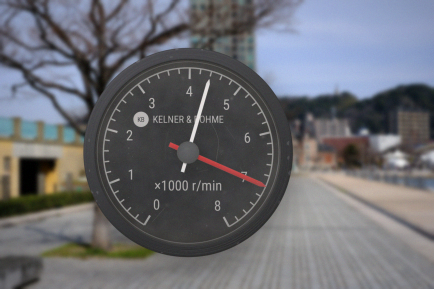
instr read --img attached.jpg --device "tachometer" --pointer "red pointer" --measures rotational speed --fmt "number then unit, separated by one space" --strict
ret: 7000 rpm
